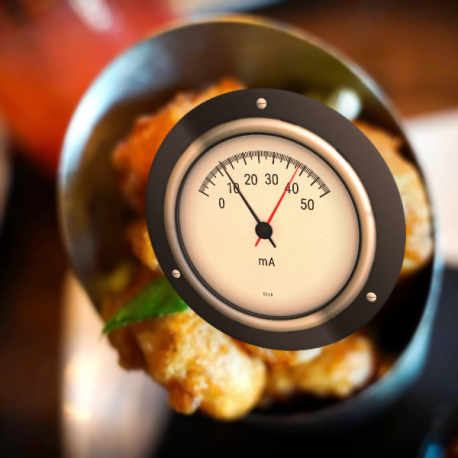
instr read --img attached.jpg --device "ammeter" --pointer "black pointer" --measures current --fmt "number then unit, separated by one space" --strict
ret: 12.5 mA
